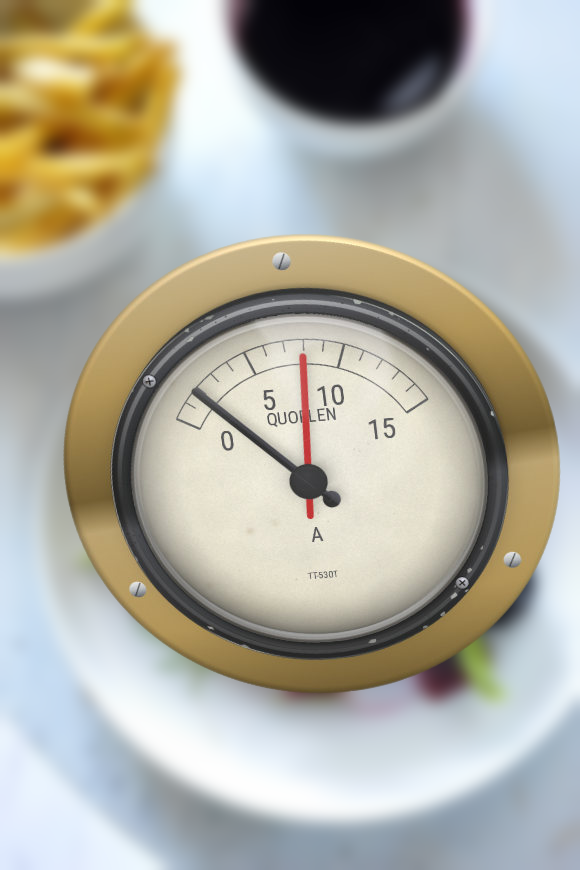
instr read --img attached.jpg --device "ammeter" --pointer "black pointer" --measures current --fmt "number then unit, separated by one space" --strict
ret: 2 A
